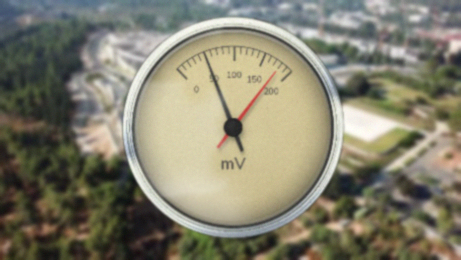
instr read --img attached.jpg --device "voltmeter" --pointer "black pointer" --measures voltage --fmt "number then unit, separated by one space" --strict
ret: 50 mV
